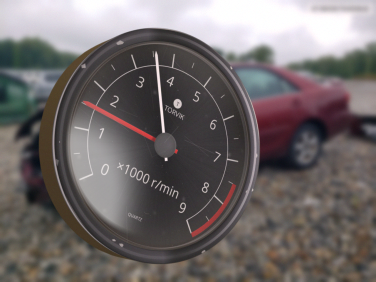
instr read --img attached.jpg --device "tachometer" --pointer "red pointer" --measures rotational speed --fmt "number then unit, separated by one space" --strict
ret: 1500 rpm
